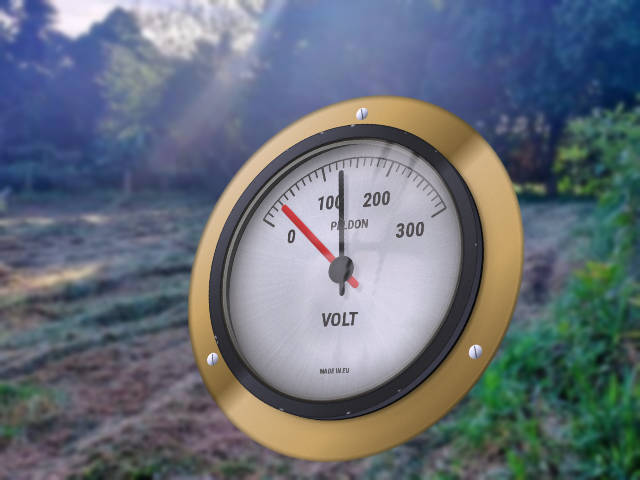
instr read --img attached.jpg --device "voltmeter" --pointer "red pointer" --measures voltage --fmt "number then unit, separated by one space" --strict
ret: 30 V
